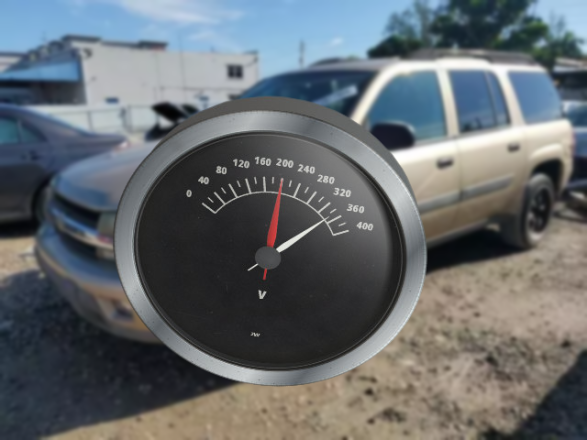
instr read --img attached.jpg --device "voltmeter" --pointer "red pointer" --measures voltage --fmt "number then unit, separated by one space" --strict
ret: 200 V
